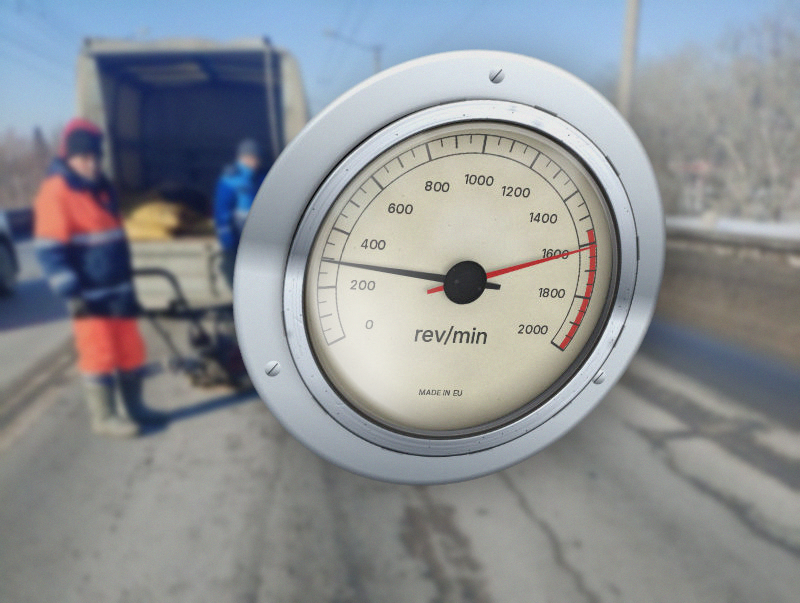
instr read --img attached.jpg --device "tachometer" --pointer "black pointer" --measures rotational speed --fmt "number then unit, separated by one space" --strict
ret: 300 rpm
